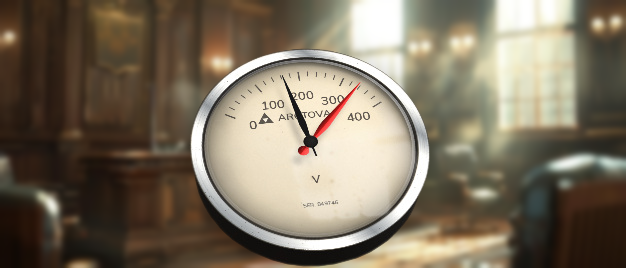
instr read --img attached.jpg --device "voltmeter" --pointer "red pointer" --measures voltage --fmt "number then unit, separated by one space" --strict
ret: 340 V
